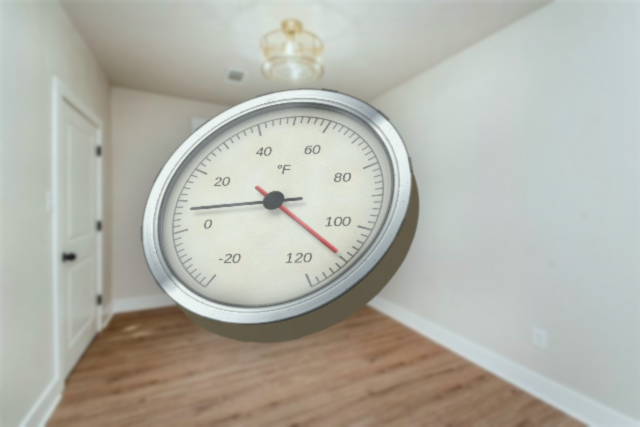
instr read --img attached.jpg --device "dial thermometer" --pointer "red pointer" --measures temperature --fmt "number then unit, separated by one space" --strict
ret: 110 °F
